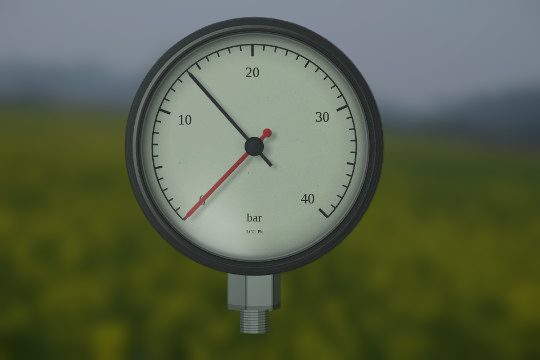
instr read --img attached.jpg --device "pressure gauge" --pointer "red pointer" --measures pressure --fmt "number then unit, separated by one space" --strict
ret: 0 bar
